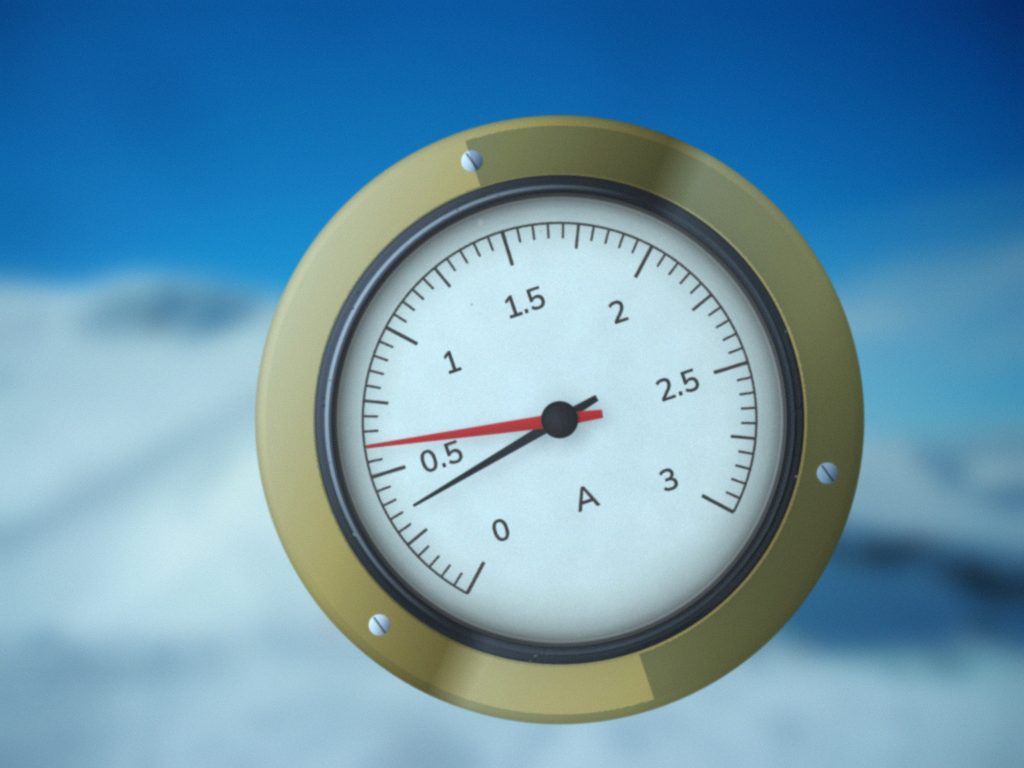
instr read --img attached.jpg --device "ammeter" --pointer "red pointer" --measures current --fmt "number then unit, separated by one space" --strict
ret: 0.6 A
